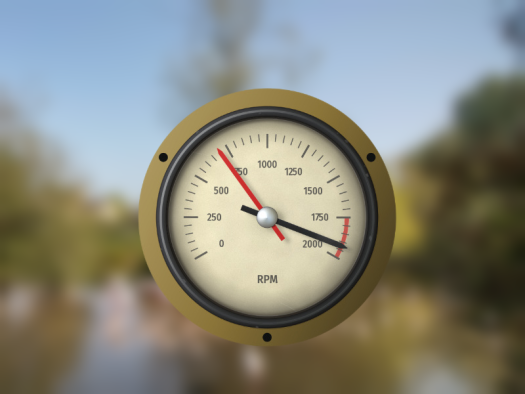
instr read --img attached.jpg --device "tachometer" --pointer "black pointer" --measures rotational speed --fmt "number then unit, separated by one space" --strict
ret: 1925 rpm
